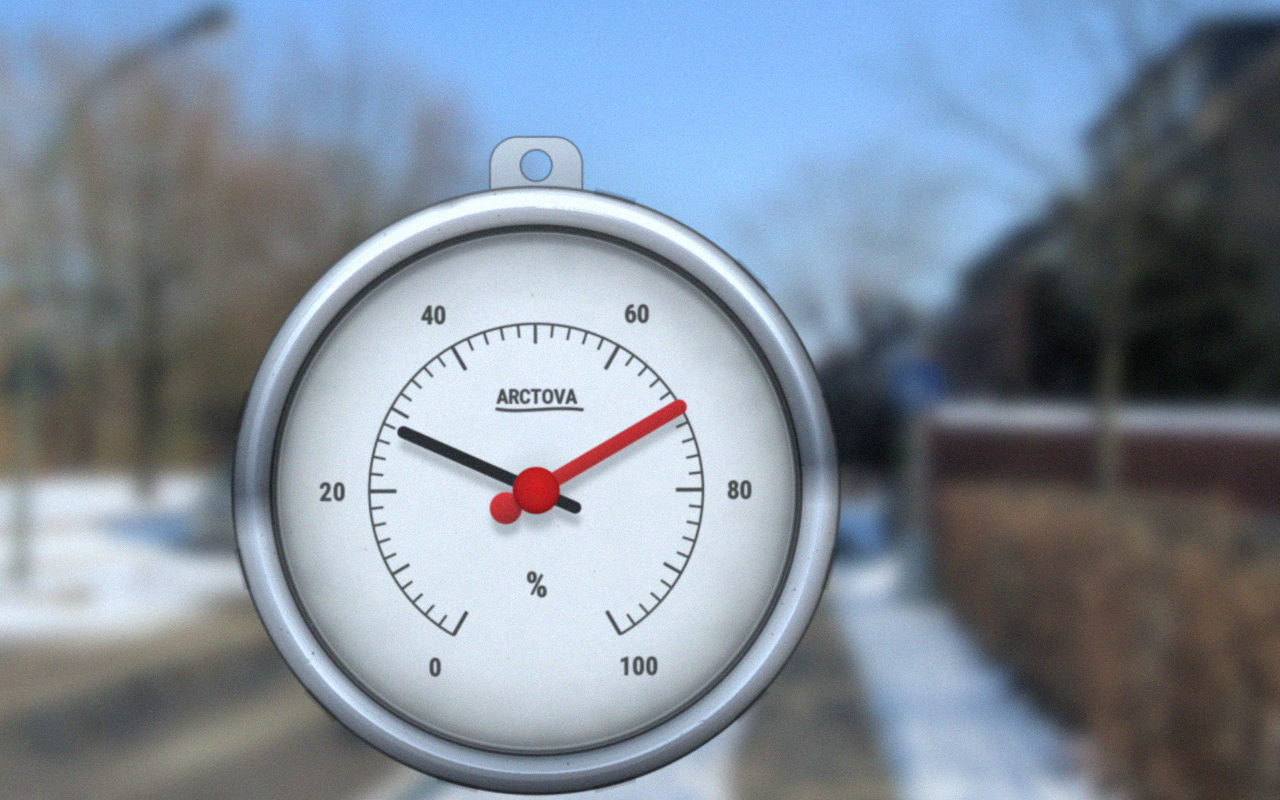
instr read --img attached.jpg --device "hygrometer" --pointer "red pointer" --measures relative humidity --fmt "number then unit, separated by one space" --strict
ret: 70 %
